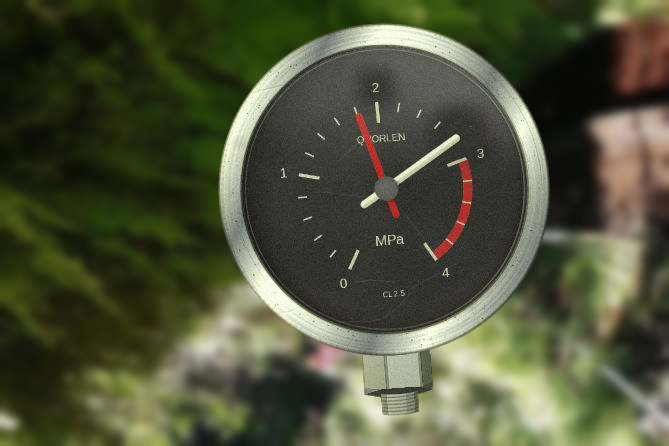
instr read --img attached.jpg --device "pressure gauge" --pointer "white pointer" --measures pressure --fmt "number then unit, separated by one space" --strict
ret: 2.8 MPa
